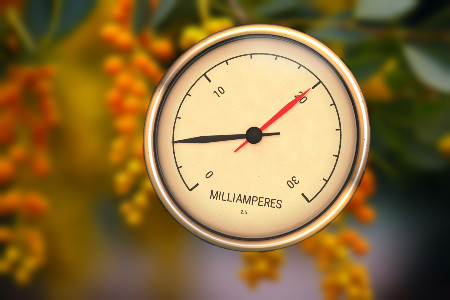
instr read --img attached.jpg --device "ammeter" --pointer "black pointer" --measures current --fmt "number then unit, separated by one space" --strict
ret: 4 mA
